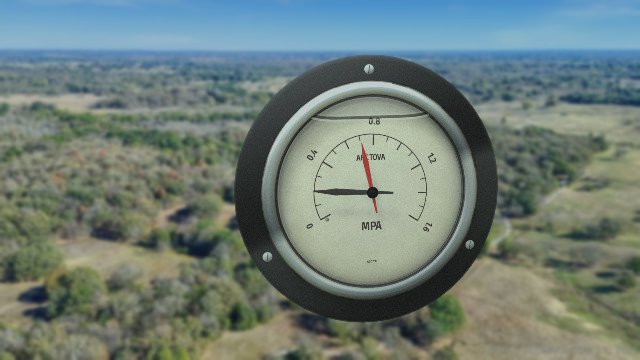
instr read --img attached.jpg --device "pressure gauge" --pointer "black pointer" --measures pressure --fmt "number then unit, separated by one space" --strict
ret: 0.2 MPa
